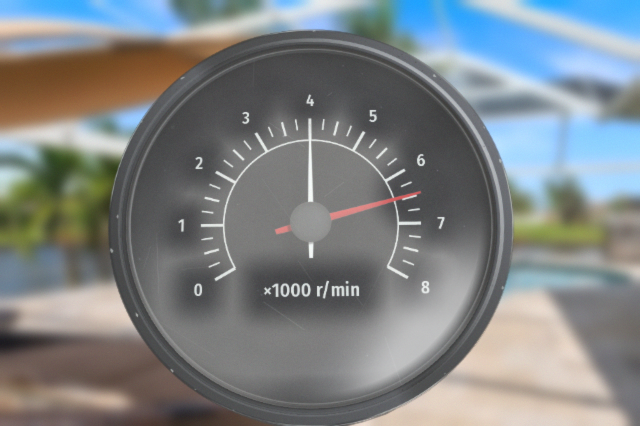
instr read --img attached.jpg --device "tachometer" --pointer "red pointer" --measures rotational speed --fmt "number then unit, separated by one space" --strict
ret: 6500 rpm
